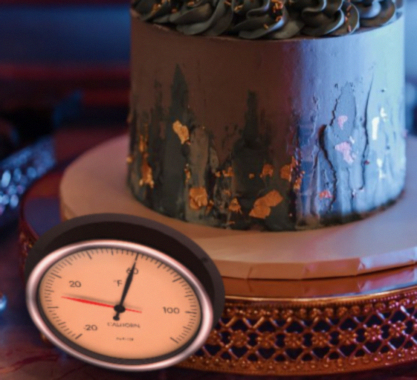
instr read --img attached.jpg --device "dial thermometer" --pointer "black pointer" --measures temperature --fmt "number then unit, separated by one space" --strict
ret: 60 °F
